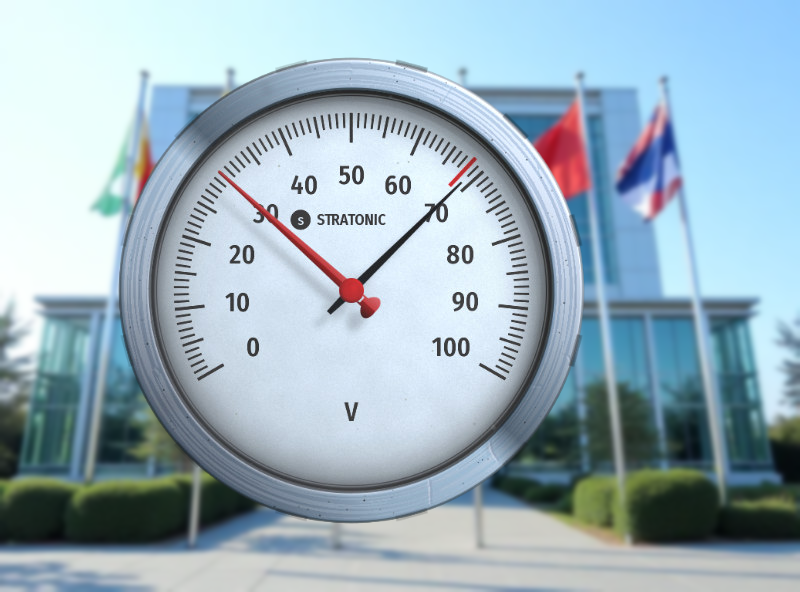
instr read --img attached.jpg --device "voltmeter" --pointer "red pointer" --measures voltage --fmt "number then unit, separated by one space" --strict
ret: 30 V
